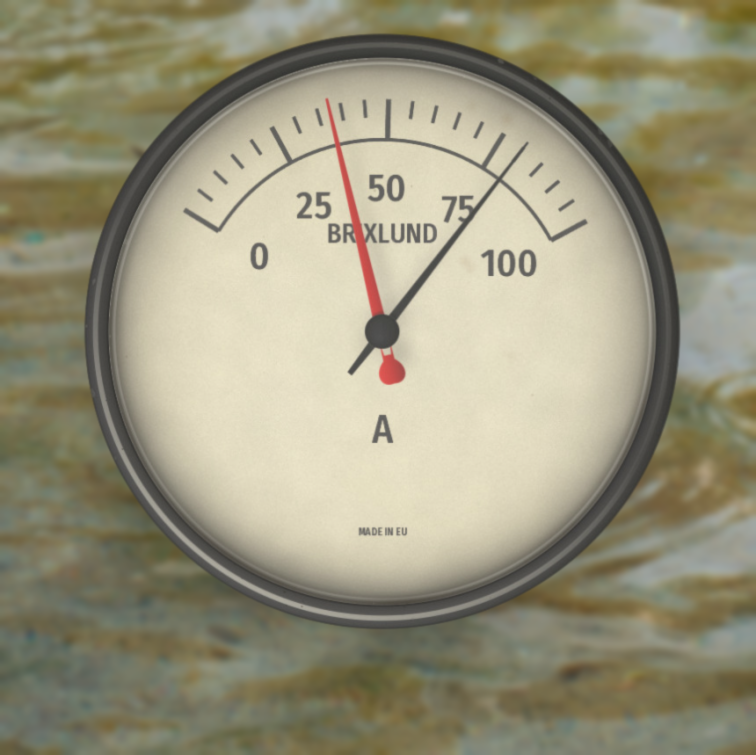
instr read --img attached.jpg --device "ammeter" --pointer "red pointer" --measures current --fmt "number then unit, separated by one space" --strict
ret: 37.5 A
